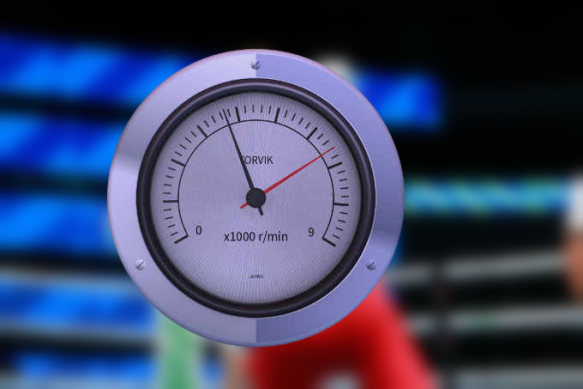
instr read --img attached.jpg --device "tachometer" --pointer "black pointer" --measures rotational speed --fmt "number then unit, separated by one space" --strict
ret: 3700 rpm
